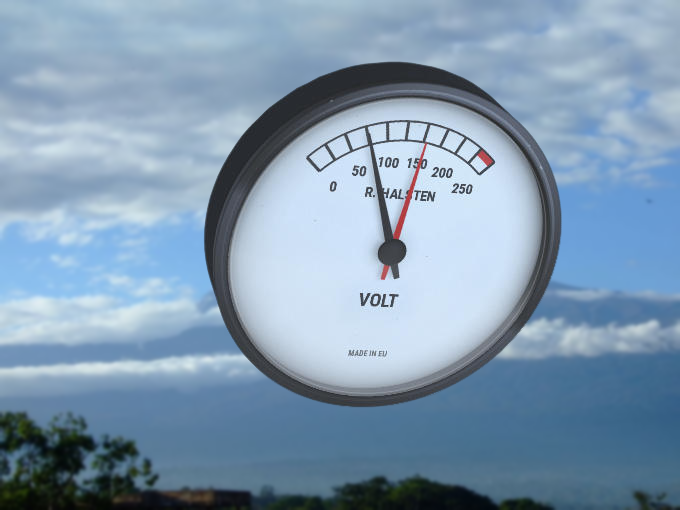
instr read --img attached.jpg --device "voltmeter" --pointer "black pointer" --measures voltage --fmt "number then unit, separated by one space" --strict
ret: 75 V
